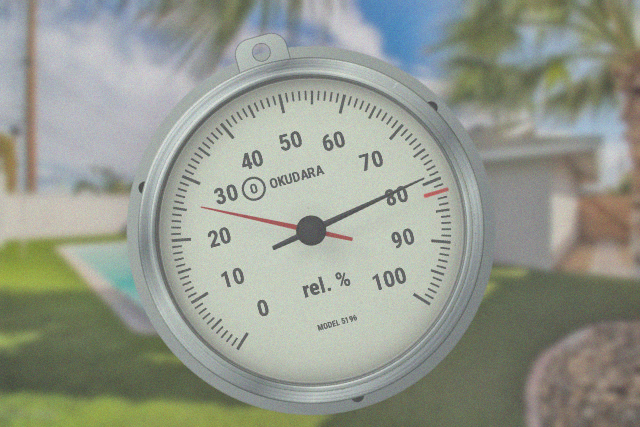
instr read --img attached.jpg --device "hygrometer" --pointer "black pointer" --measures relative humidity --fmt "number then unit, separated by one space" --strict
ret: 79 %
